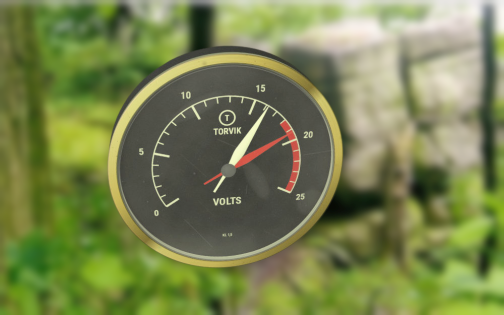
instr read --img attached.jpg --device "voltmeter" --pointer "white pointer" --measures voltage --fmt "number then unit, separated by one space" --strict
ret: 16 V
